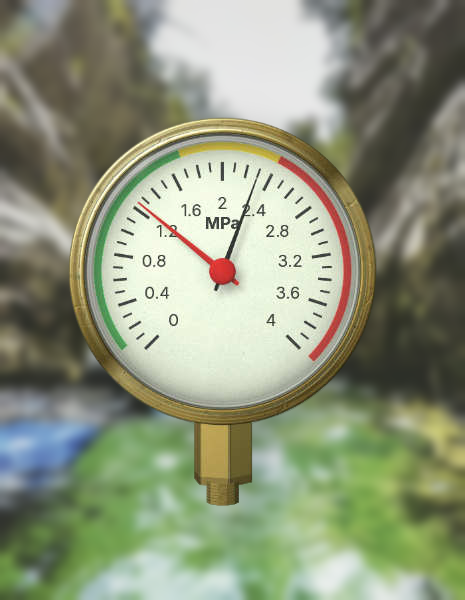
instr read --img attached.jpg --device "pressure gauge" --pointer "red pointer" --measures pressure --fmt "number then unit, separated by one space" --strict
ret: 1.25 MPa
